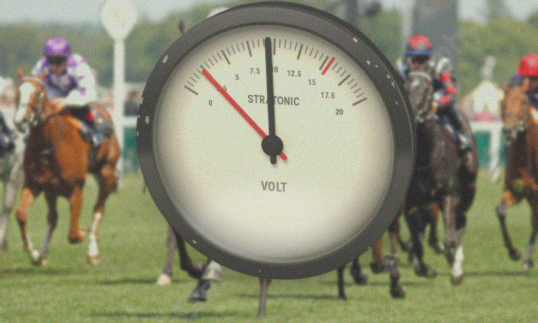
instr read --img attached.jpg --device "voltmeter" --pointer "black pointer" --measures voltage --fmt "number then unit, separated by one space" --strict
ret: 9.5 V
